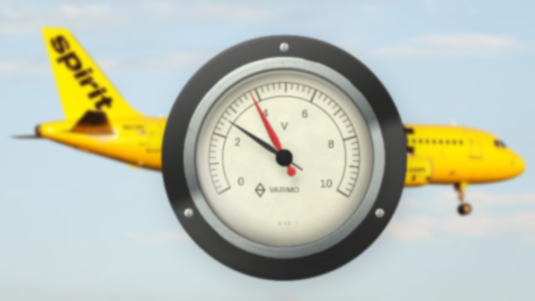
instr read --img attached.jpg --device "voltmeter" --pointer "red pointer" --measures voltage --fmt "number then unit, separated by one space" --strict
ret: 3.8 V
